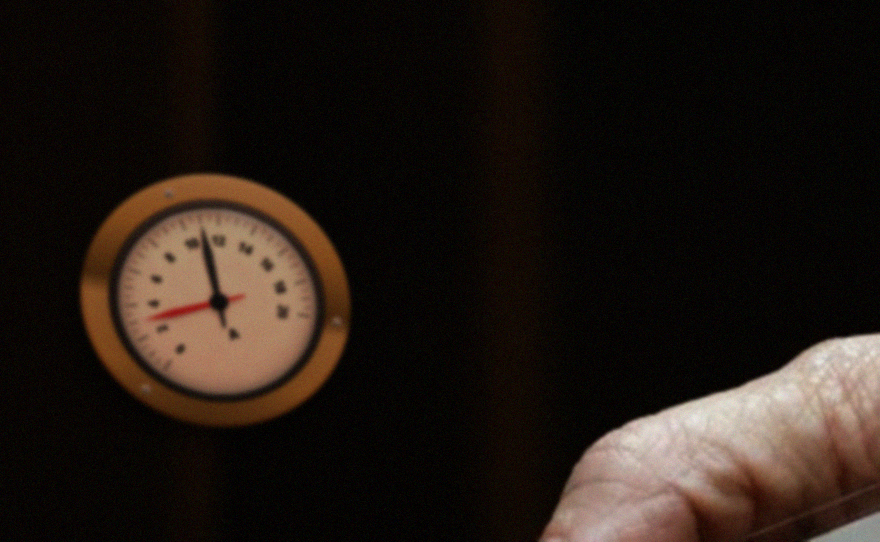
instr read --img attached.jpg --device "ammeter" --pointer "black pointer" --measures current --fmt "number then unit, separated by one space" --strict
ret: 11 A
